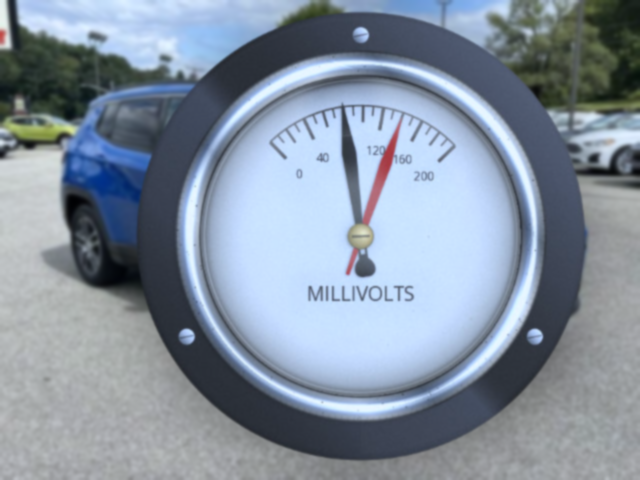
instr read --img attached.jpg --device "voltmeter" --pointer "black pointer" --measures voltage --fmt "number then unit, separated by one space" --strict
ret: 80 mV
